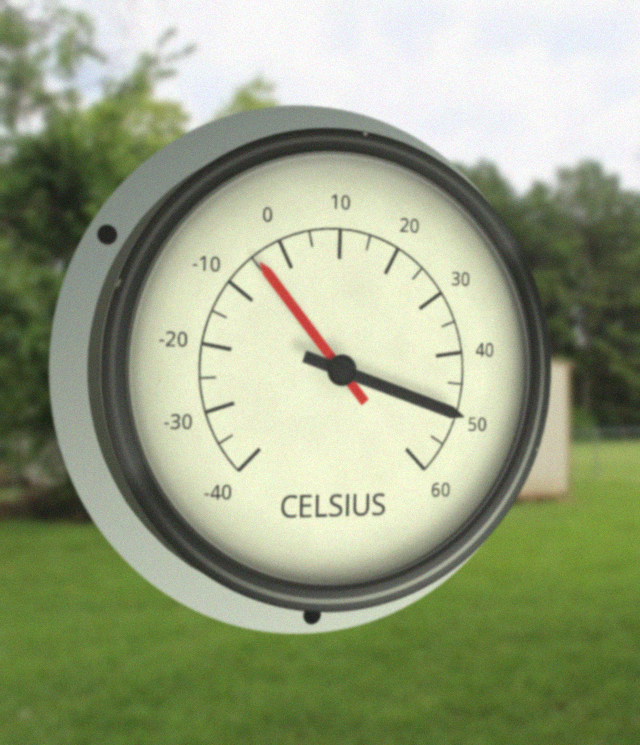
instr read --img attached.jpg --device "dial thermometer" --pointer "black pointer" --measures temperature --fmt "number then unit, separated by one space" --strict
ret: 50 °C
